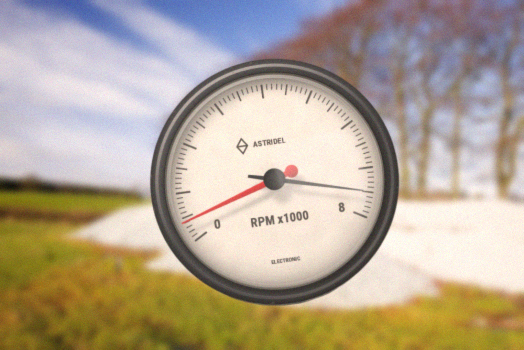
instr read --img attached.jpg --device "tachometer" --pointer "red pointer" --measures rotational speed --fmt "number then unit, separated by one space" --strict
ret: 400 rpm
